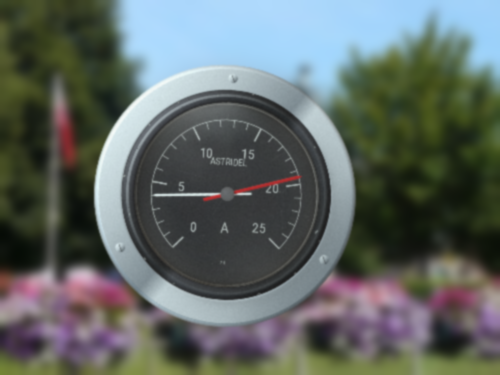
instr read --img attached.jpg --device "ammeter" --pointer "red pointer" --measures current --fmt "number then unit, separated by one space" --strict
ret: 19.5 A
